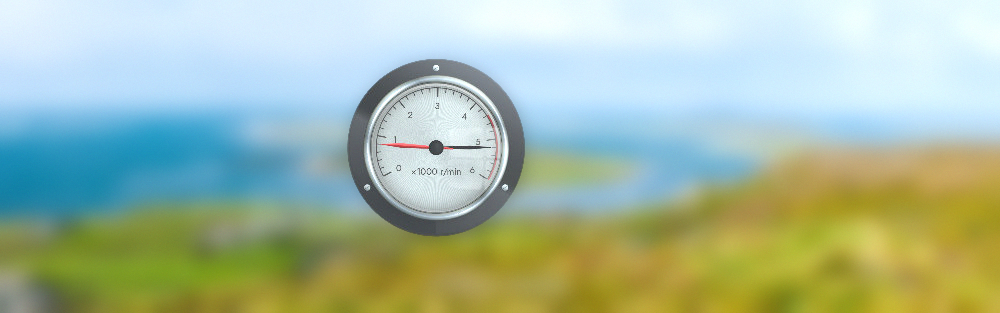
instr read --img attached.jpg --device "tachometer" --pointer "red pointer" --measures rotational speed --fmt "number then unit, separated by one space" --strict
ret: 800 rpm
